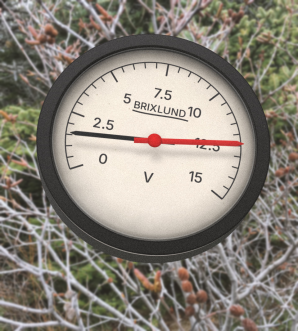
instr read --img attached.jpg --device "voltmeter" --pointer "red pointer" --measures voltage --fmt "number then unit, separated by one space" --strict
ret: 12.5 V
